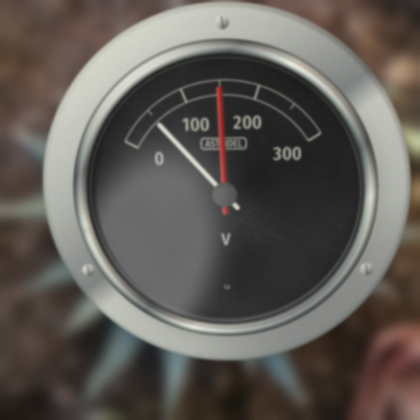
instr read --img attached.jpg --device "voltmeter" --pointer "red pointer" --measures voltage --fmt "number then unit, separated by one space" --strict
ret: 150 V
